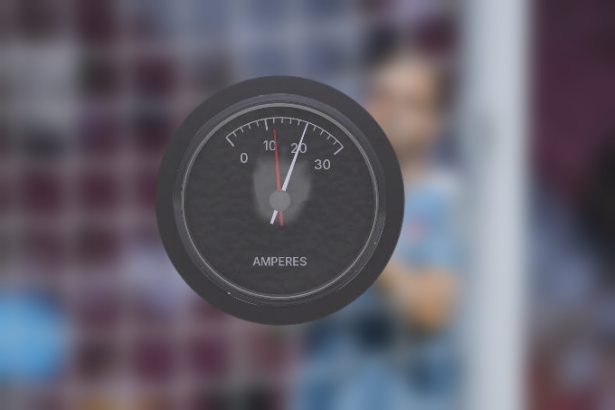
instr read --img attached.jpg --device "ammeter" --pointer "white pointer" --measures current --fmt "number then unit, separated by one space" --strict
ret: 20 A
